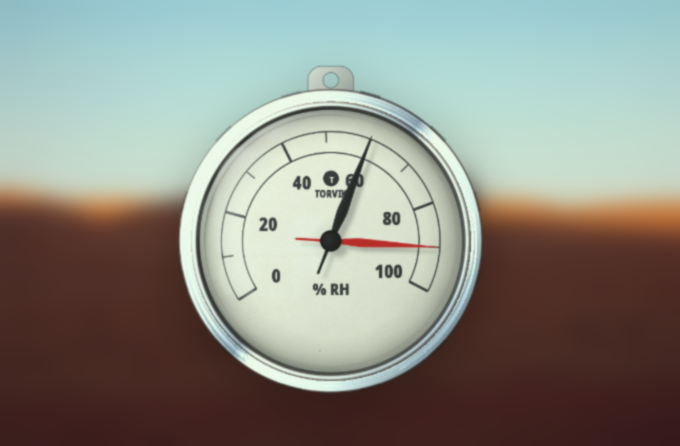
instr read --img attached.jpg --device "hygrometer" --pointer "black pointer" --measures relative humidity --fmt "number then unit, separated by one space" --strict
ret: 60 %
